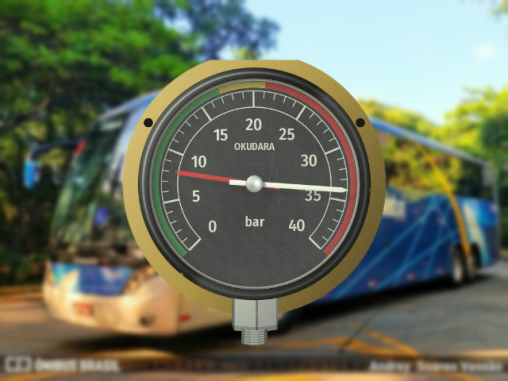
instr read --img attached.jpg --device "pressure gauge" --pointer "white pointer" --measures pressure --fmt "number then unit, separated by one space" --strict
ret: 34 bar
